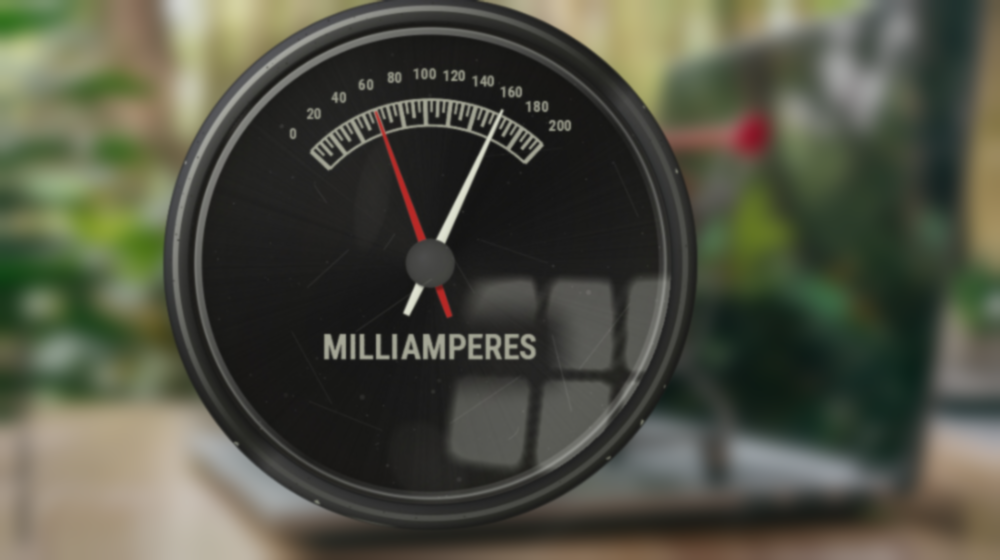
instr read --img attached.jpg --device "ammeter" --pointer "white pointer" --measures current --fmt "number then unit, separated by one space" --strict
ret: 160 mA
